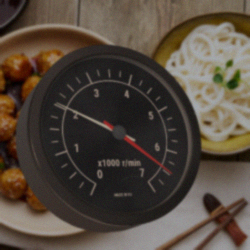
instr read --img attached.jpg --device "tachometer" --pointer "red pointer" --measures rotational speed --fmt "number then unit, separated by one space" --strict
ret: 6500 rpm
